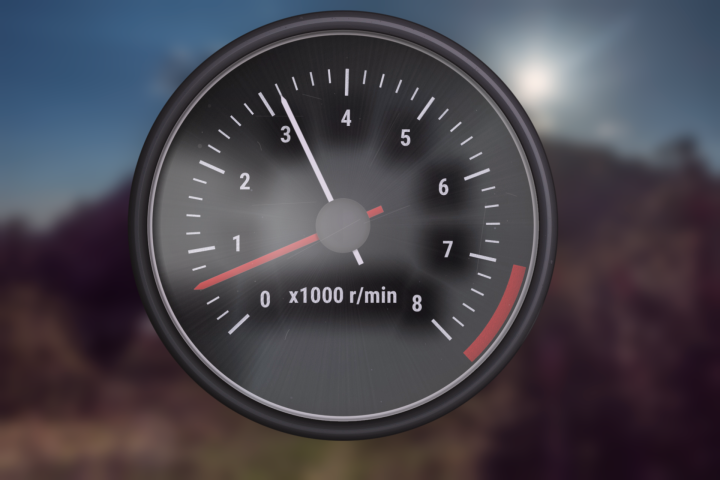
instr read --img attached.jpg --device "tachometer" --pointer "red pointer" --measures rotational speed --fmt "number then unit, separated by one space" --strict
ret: 600 rpm
